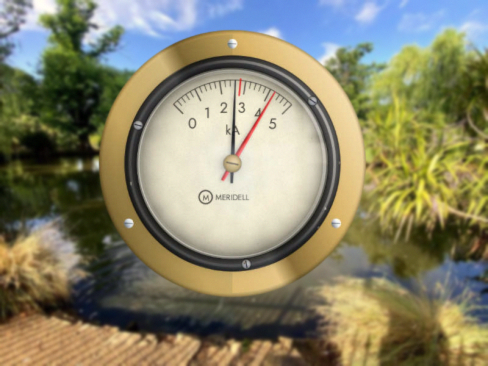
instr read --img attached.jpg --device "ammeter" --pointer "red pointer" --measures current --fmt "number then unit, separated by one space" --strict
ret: 4.2 kA
